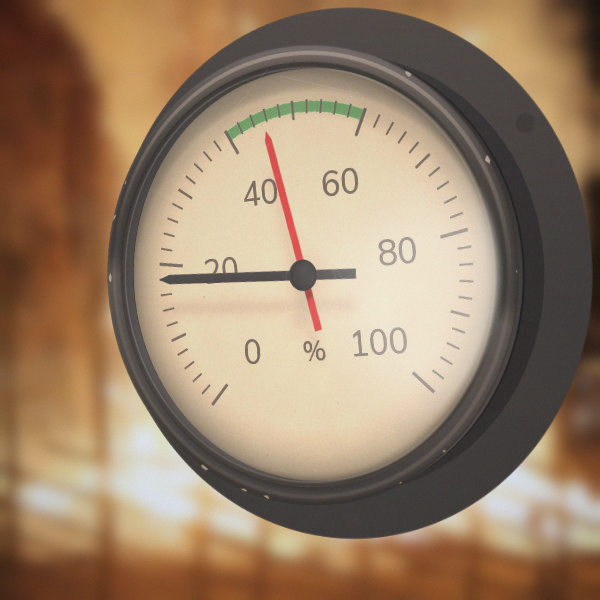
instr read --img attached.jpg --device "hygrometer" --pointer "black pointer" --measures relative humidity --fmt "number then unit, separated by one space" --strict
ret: 18 %
